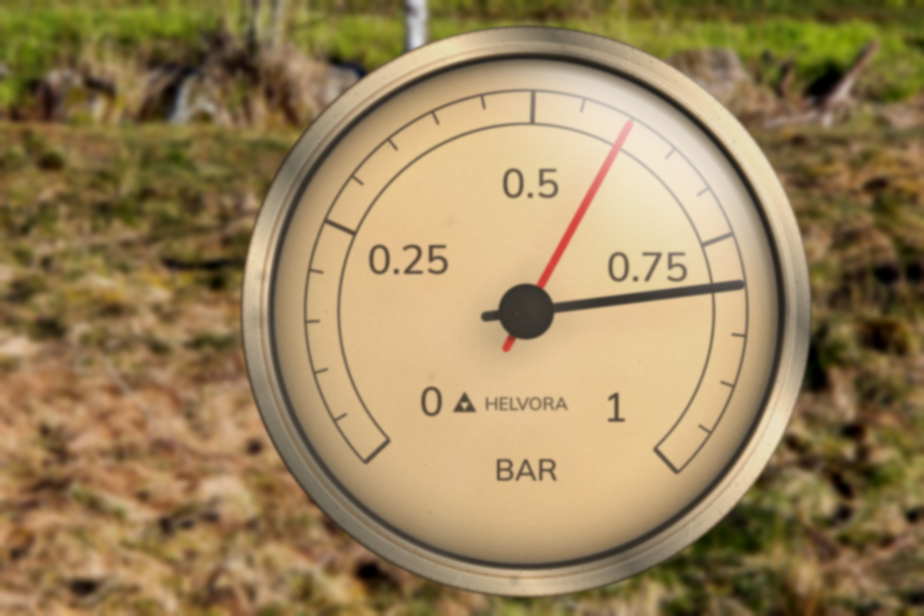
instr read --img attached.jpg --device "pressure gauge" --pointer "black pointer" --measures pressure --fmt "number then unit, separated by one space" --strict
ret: 0.8 bar
